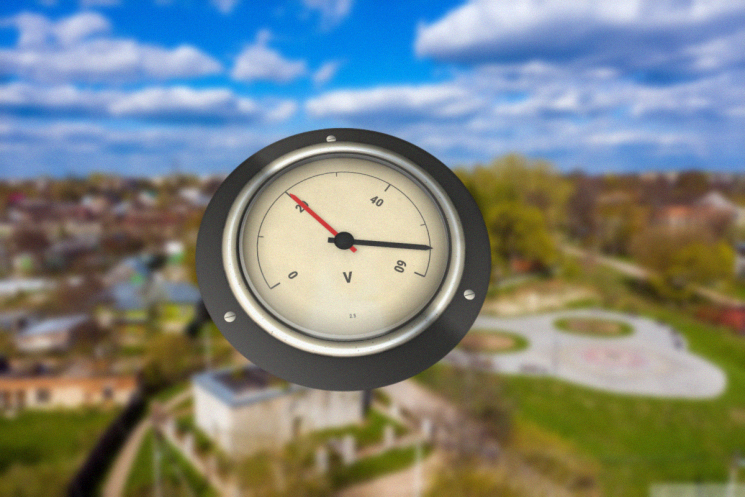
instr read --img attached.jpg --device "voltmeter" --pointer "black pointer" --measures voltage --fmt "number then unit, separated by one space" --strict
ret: 55 V
